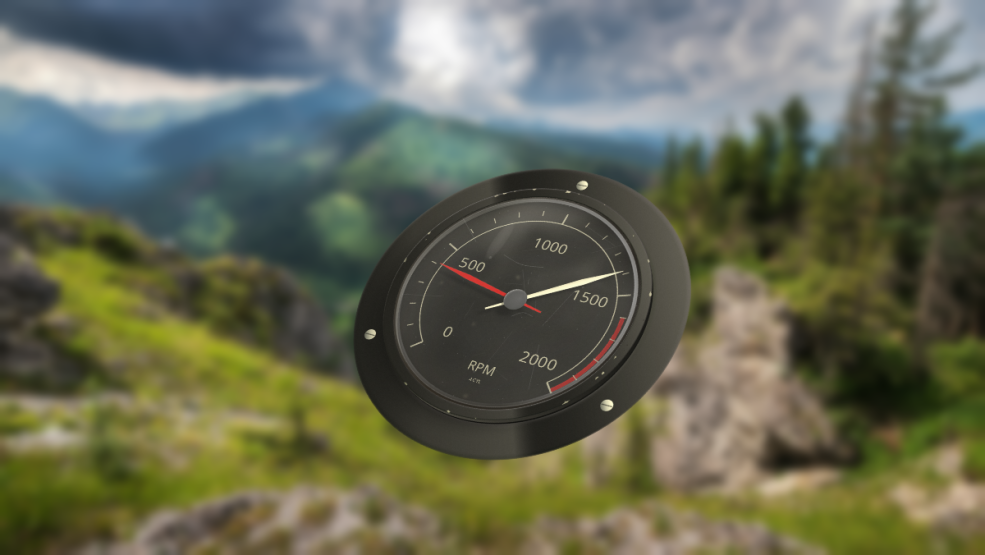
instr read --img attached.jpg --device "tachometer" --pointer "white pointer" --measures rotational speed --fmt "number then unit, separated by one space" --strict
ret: 1400 rpm
